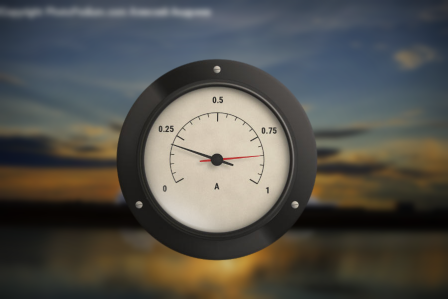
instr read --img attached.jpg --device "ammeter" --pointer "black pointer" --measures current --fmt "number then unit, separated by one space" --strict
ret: 0.2 A
